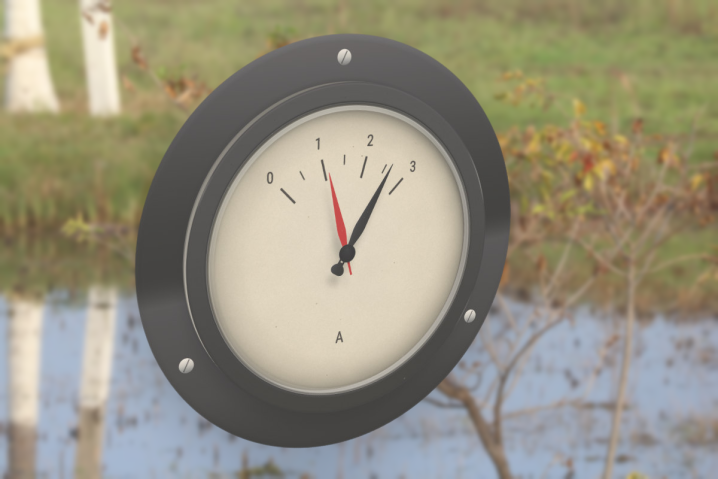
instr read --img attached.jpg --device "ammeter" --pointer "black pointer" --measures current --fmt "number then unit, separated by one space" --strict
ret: 2.5 A
